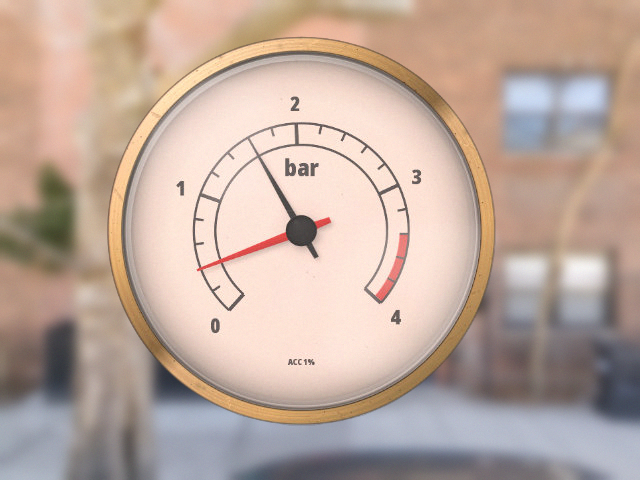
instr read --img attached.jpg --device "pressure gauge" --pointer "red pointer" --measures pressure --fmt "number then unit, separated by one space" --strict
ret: 0.4 bar
